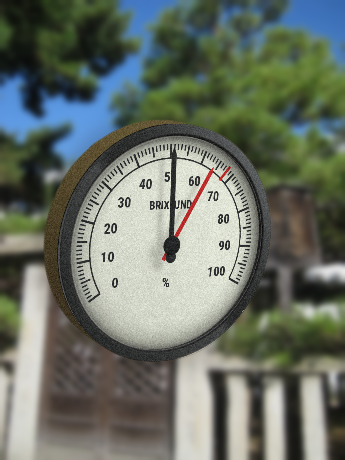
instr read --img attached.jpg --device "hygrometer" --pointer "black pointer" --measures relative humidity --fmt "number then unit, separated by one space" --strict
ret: 50 %
